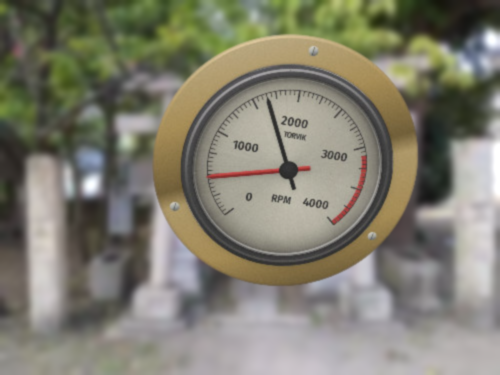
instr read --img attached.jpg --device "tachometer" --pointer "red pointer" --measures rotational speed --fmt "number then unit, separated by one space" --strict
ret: 500 rpm
